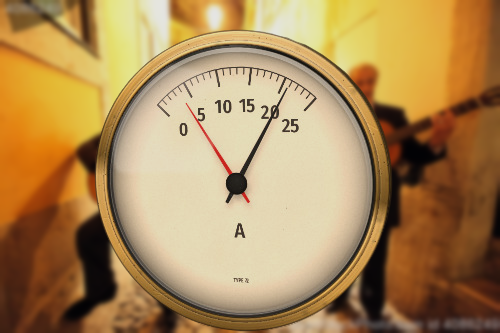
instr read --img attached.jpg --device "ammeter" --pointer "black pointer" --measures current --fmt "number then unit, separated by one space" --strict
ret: 21 A
